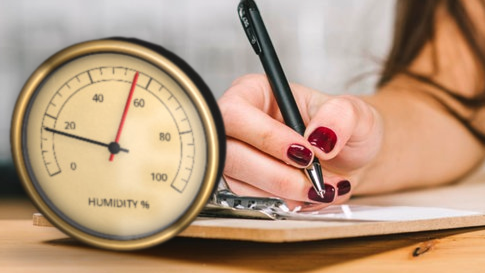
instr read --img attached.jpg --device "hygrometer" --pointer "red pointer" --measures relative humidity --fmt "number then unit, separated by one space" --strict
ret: 56 %
